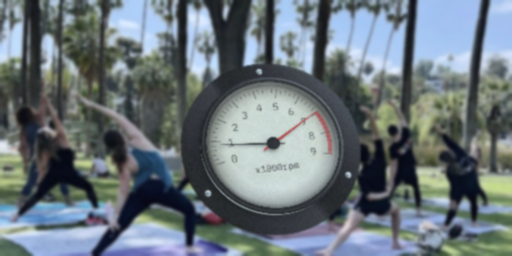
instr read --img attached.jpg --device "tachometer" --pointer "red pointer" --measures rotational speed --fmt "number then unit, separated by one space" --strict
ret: 7000 rpm
